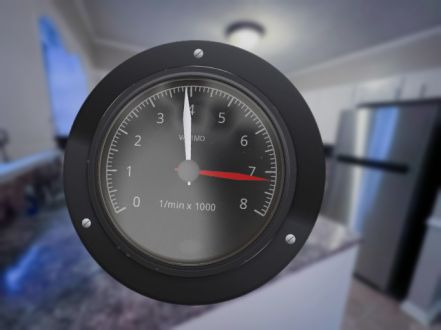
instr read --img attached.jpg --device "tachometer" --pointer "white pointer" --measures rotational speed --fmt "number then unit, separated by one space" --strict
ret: 3900 rpm
